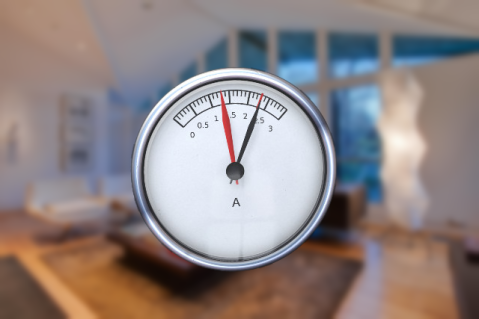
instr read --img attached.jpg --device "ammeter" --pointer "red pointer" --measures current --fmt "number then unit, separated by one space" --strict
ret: 1.3 A
